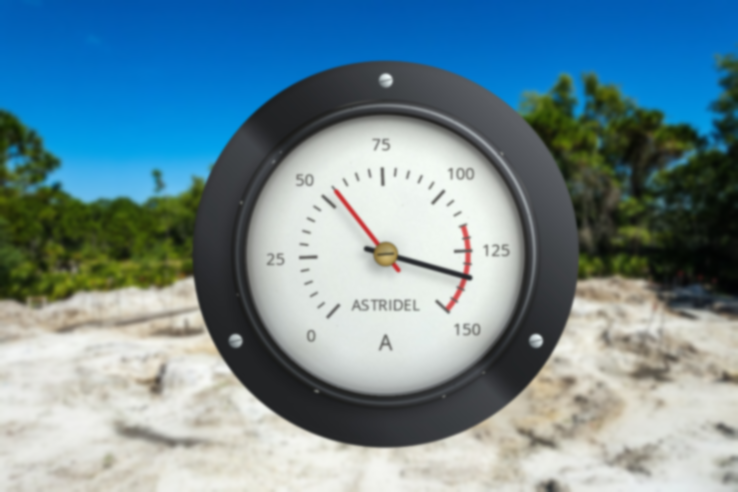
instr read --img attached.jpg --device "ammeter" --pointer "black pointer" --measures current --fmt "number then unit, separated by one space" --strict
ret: 135 A
